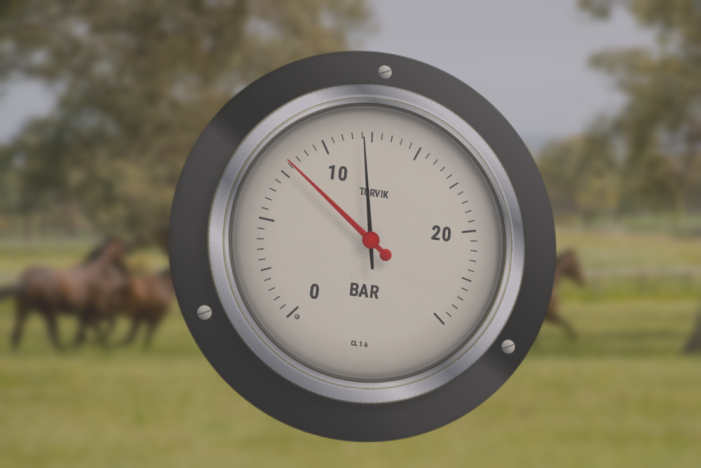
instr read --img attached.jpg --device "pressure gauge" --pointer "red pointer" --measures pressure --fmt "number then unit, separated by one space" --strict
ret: 8 bar
